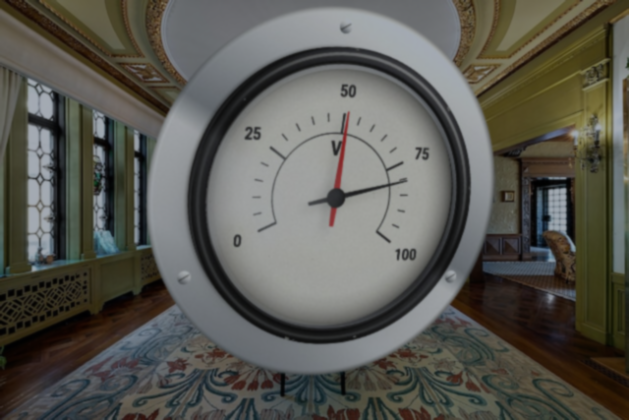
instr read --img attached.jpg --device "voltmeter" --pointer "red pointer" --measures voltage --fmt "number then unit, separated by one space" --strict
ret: 50 V
